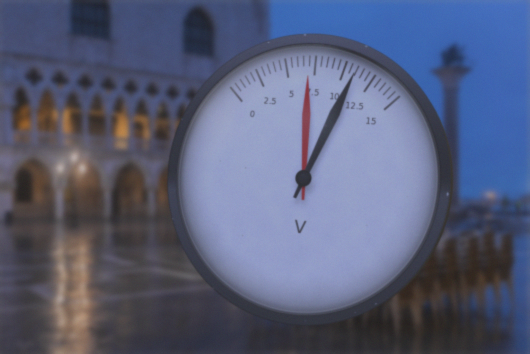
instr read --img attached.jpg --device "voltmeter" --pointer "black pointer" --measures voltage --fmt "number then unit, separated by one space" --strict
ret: 11 V
